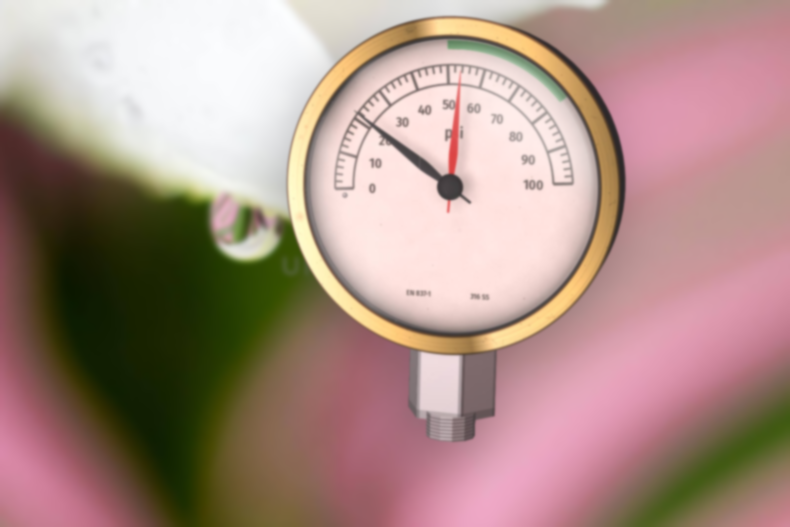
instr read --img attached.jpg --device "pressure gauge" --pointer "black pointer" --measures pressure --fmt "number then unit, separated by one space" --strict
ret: 22 psi
